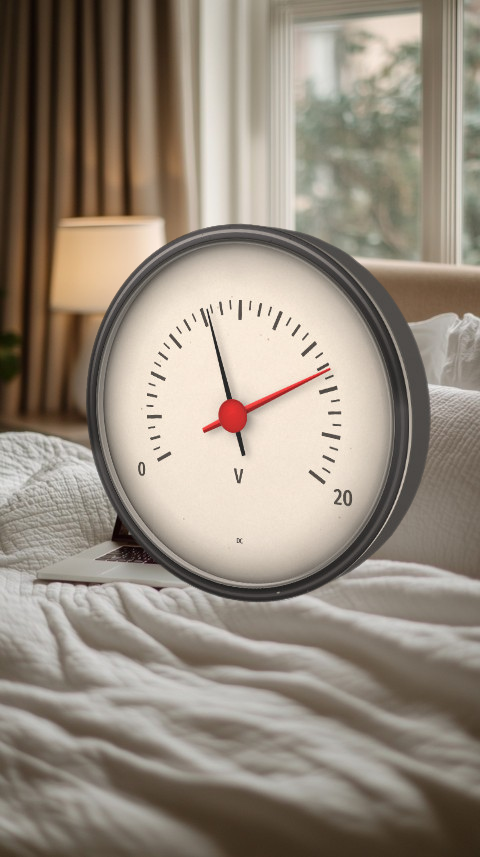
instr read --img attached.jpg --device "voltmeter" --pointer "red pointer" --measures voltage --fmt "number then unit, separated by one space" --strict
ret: 15.25 V
